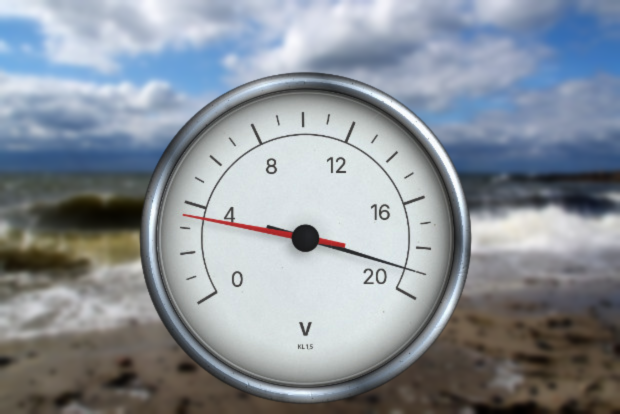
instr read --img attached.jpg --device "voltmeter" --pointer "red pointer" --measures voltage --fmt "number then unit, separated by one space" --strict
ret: 3.5 V
